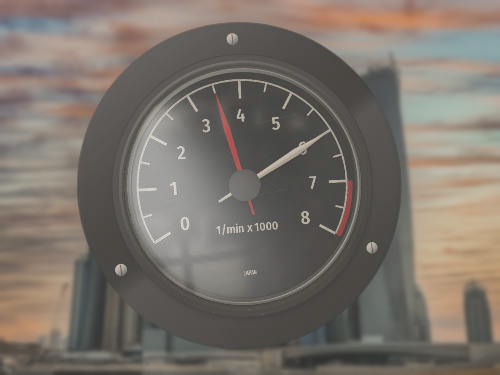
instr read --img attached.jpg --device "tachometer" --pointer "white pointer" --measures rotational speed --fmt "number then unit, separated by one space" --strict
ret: 6000 rpm
